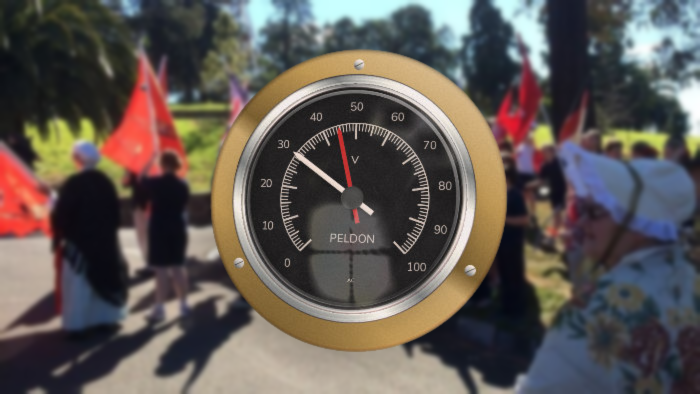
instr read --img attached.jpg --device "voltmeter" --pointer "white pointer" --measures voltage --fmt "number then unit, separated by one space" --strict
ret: 30 V
